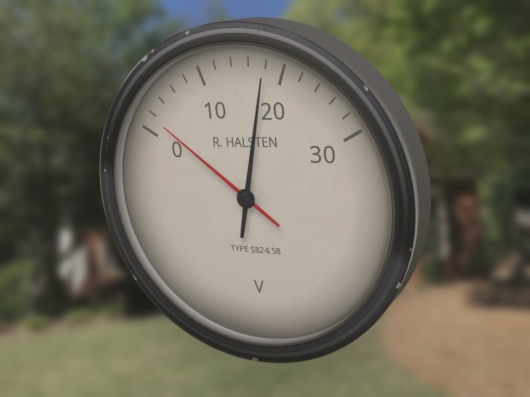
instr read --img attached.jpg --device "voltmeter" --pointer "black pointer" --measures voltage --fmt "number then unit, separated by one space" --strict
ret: 18 V
